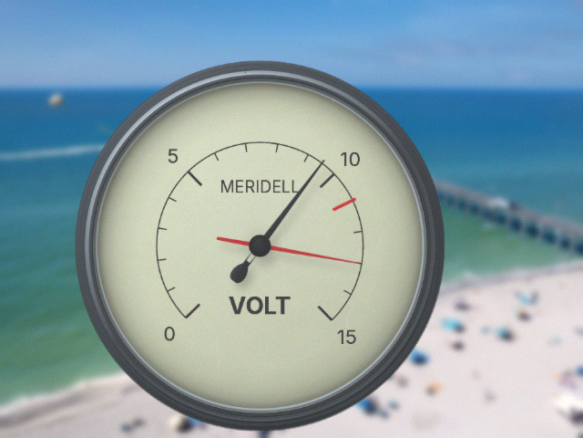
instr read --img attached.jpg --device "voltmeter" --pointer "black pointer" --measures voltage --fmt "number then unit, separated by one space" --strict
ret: 9.5 V
